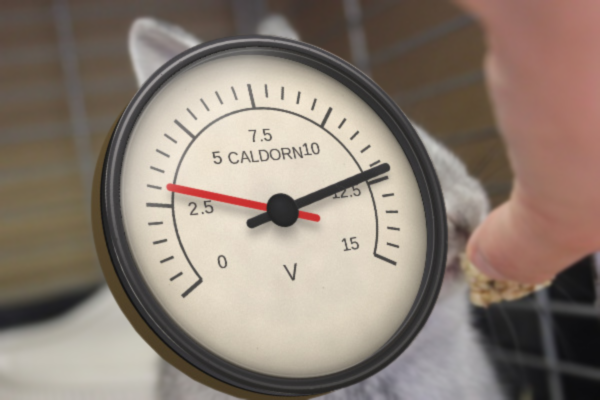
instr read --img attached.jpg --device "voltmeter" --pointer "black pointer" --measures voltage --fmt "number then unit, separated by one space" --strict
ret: 12.25 V
